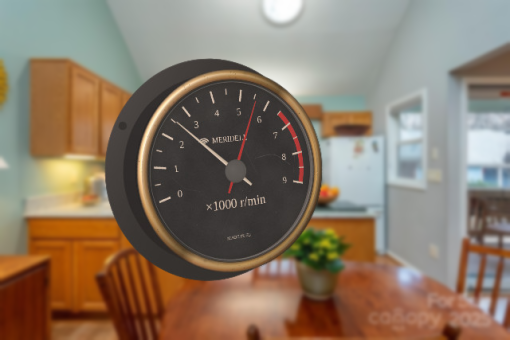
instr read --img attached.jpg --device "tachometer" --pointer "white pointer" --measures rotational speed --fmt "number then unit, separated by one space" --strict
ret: 2500 rpm
